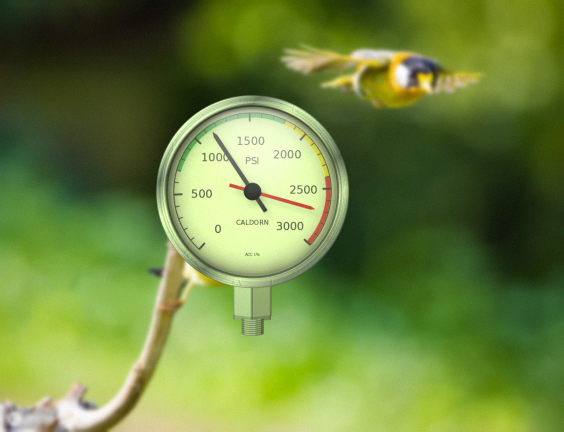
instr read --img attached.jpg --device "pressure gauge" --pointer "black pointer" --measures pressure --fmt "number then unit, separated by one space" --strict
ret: 1150 psi
